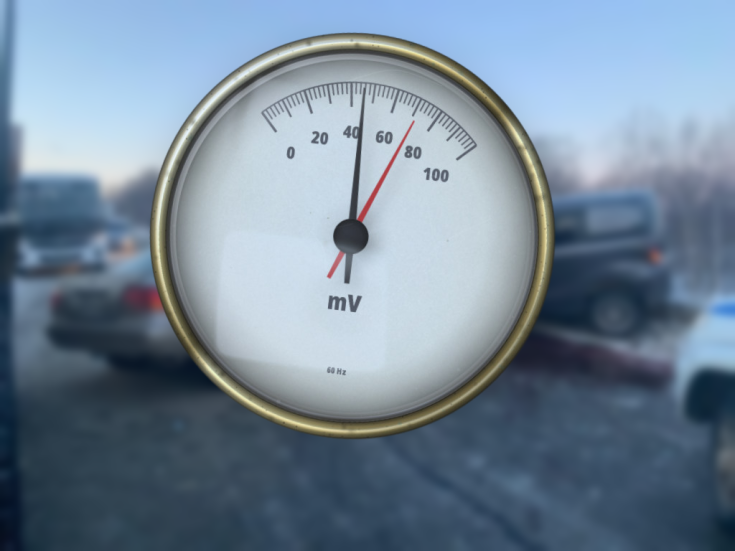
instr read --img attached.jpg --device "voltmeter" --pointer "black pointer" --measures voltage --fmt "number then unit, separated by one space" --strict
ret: 46 mV
